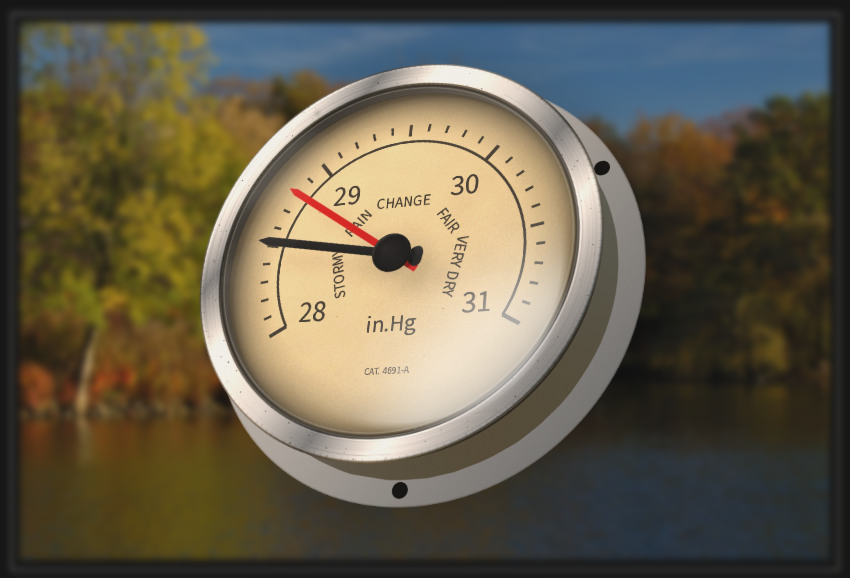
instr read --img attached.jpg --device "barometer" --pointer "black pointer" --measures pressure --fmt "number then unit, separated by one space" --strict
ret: 28.5 inHg
